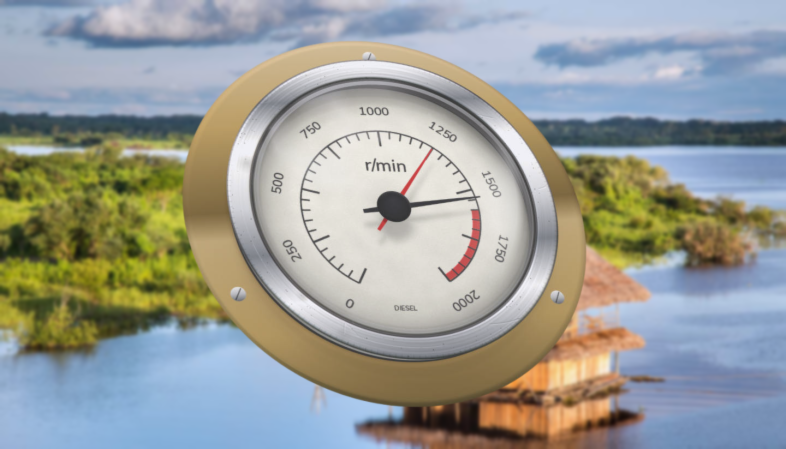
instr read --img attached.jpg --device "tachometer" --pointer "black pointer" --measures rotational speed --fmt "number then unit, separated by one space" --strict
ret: 1550 rpm
